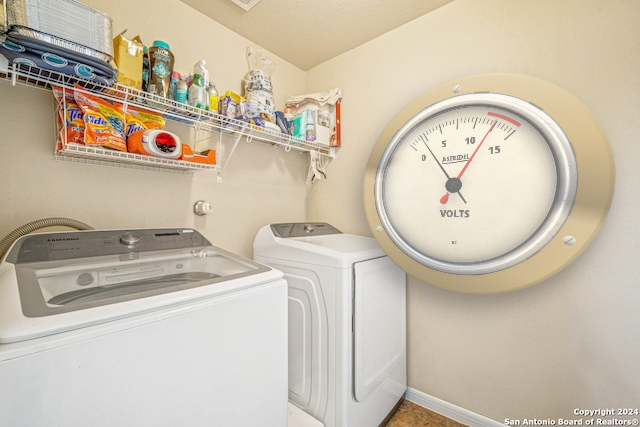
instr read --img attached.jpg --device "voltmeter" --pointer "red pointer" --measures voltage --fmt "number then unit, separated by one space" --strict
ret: 12.5 V
